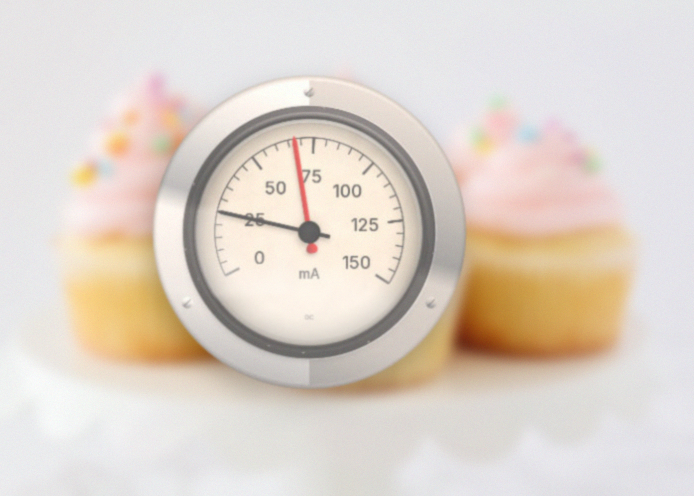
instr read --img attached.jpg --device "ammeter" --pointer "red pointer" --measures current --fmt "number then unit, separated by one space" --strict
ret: 67.5 mA
